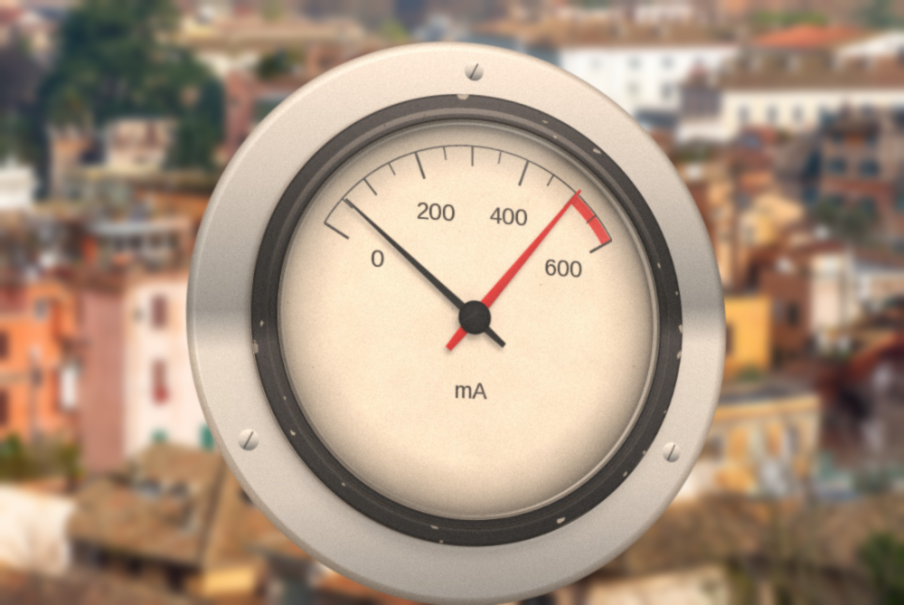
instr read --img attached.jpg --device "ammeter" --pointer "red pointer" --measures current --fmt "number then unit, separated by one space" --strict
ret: 500 mA
